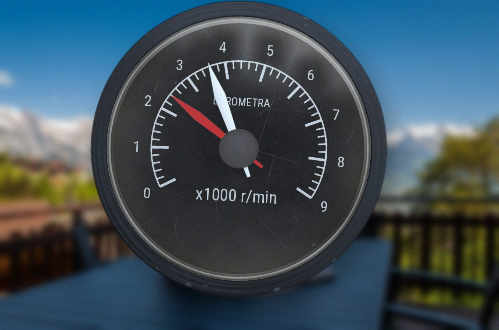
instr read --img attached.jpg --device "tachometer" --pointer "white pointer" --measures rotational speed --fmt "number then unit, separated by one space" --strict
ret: 3600 rpm
